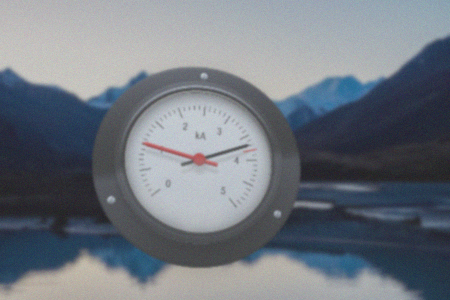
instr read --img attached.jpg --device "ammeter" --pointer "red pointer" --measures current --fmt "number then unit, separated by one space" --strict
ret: 1 kA
